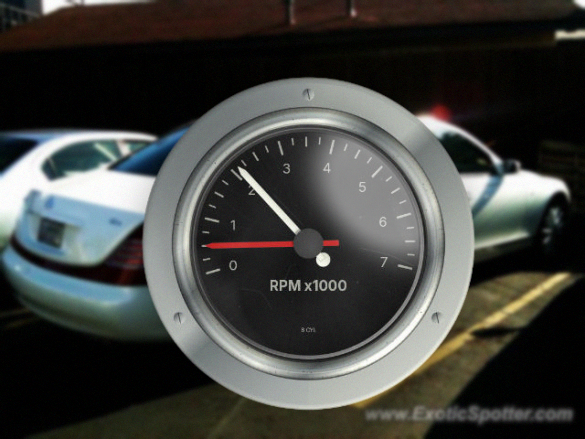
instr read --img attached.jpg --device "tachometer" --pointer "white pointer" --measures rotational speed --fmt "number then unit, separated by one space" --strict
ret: 2125 rpm
